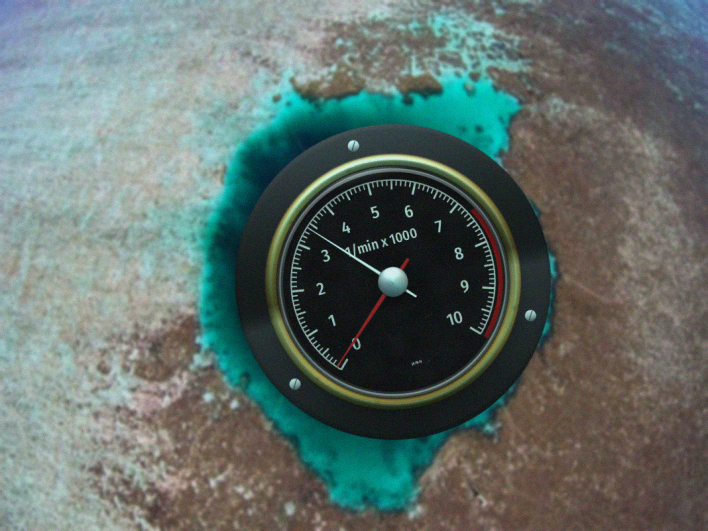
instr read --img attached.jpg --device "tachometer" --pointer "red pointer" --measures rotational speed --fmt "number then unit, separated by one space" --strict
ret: 100 rpm
